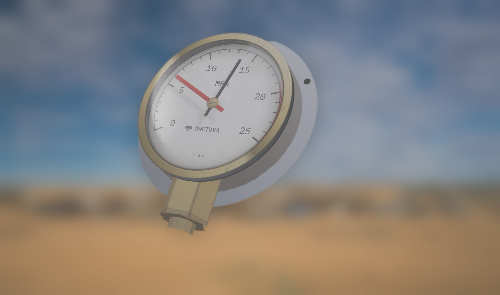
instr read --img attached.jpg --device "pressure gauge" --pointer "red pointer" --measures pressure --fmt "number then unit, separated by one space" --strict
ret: 6 MPa
